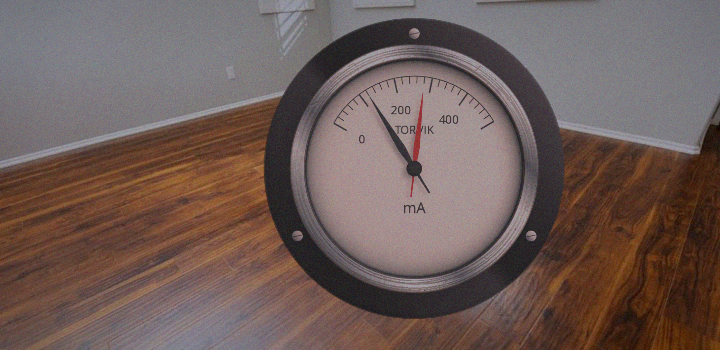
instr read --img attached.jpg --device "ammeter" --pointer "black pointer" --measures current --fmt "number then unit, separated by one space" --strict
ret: 120 mA
